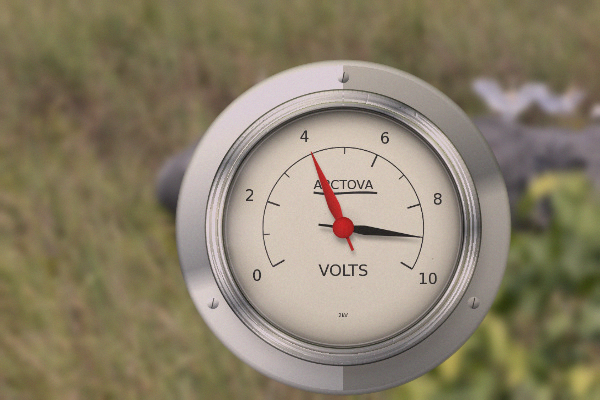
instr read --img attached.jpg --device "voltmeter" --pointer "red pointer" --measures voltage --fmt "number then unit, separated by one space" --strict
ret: 4 V
